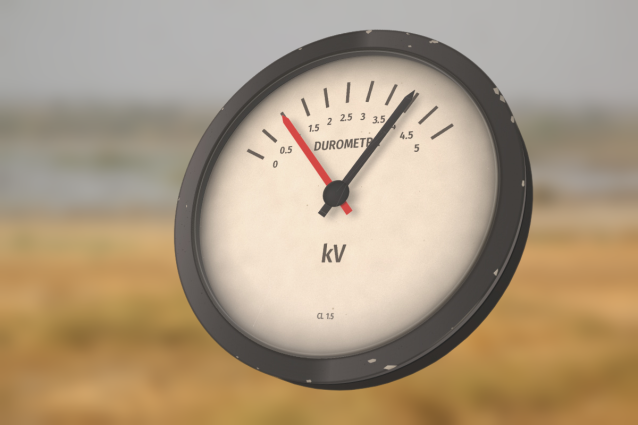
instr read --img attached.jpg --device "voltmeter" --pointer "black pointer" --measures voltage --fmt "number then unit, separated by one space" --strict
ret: 4 kV
